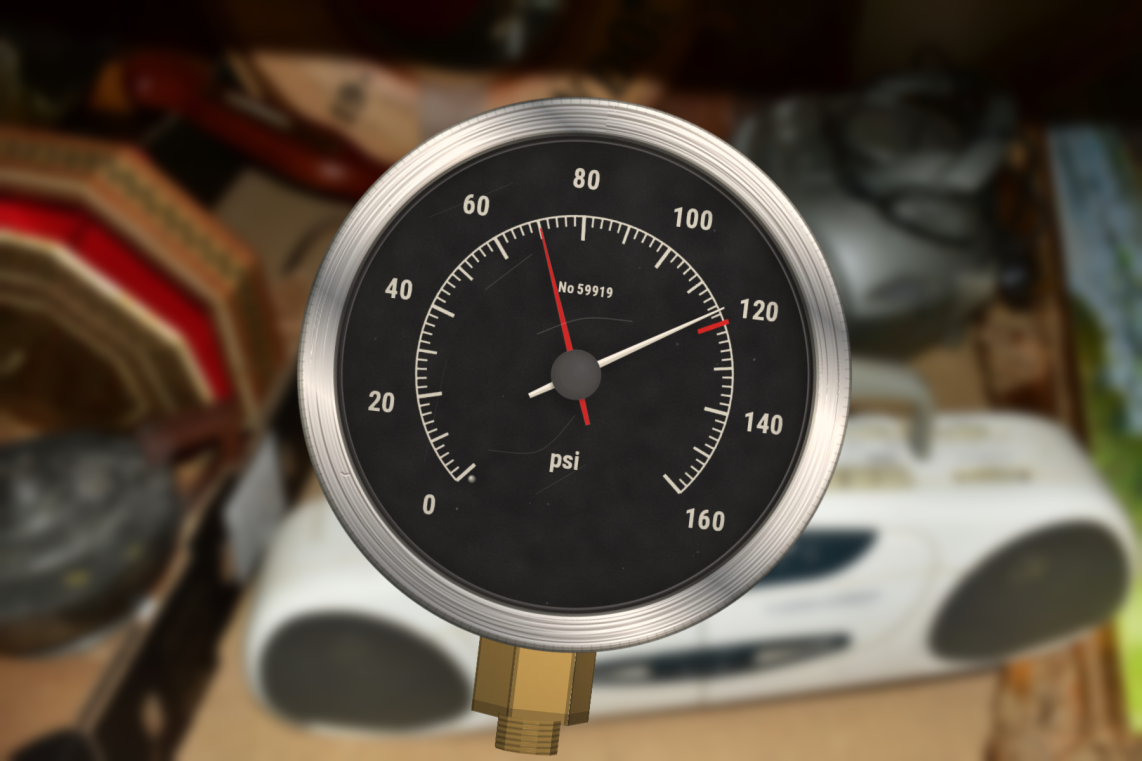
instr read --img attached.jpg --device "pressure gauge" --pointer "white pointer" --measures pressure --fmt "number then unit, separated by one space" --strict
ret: 117 psi
